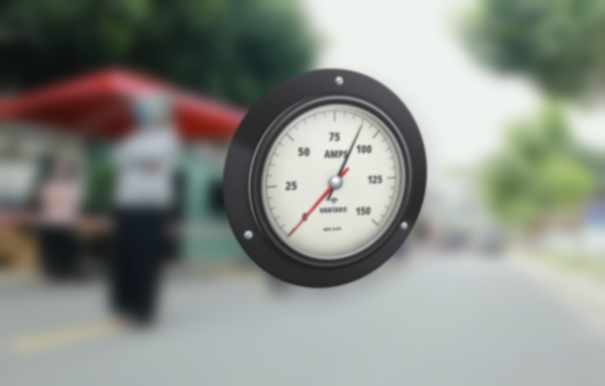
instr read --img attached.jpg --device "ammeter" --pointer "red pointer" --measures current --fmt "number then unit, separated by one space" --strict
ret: 0 A
